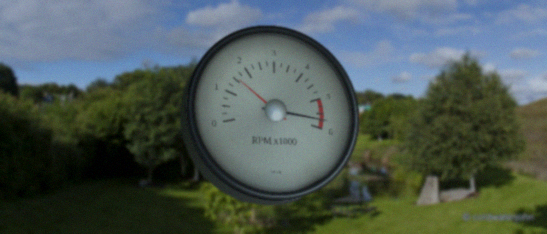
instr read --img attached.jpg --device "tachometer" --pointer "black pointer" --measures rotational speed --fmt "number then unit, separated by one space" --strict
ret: 5750 rpm
